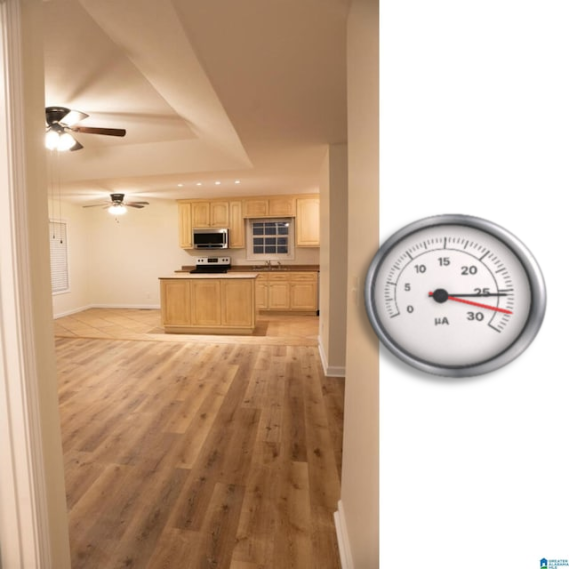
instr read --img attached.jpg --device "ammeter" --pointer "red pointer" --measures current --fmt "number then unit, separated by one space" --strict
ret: 27.5 µA
